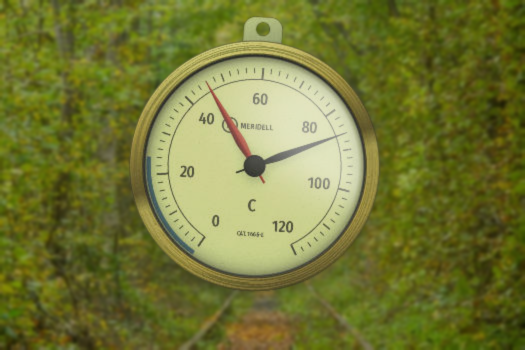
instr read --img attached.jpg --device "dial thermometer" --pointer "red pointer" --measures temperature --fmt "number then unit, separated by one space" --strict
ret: 46 °C
